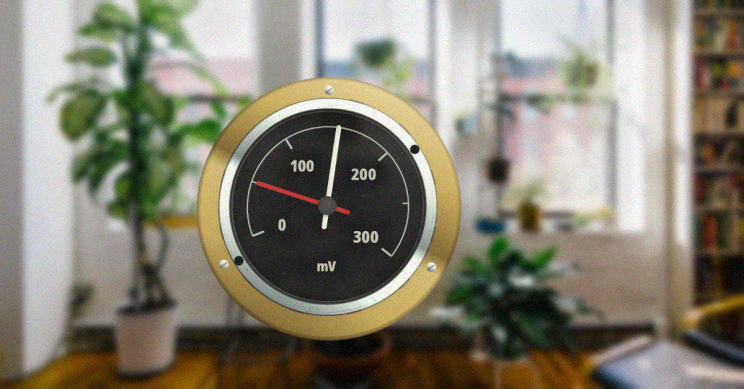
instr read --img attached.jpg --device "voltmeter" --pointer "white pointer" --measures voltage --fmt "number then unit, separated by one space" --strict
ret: 150 mV
